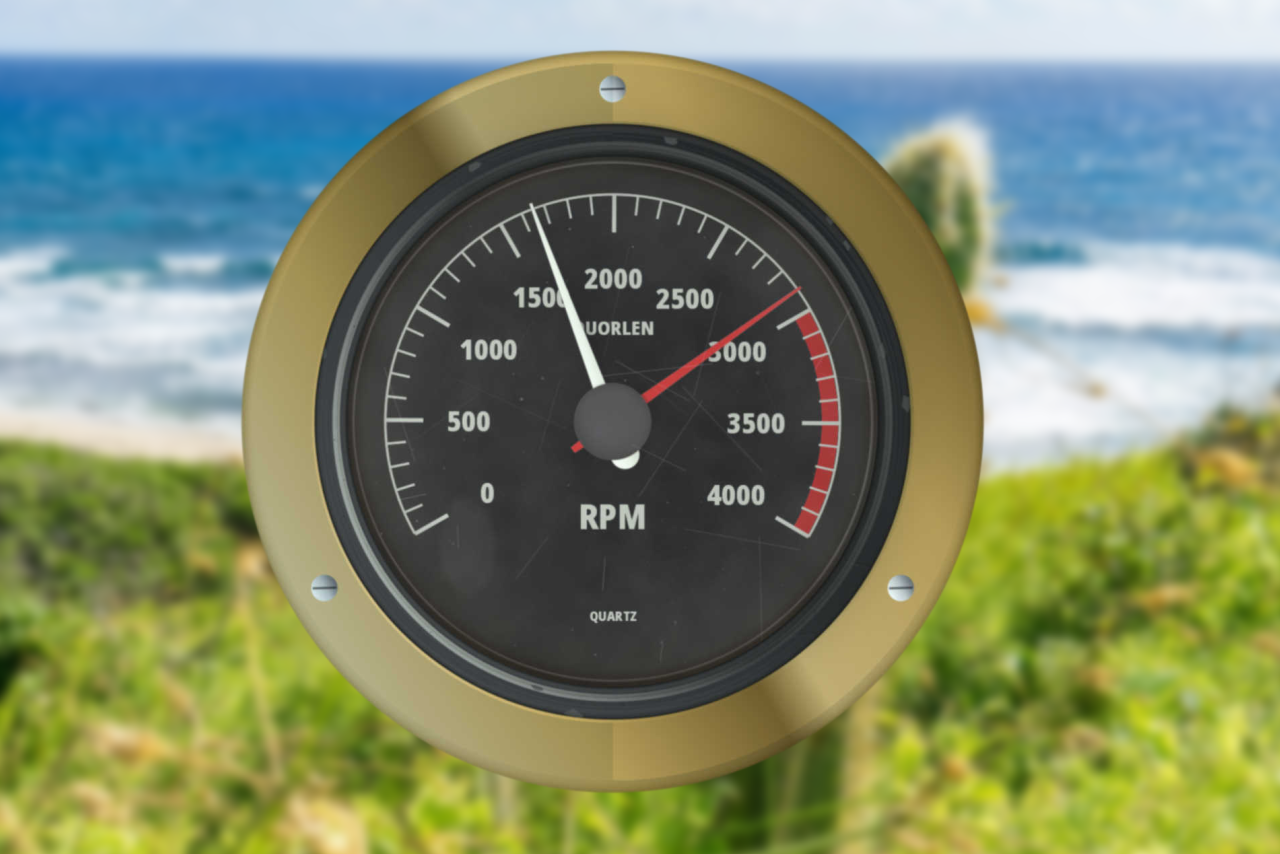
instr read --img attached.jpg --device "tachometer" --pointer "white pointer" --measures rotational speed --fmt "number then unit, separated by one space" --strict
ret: 1650 rpm
